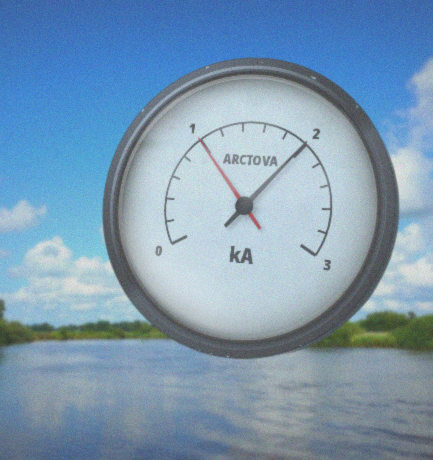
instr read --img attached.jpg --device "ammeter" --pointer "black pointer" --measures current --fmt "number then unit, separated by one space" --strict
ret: 2 kA
